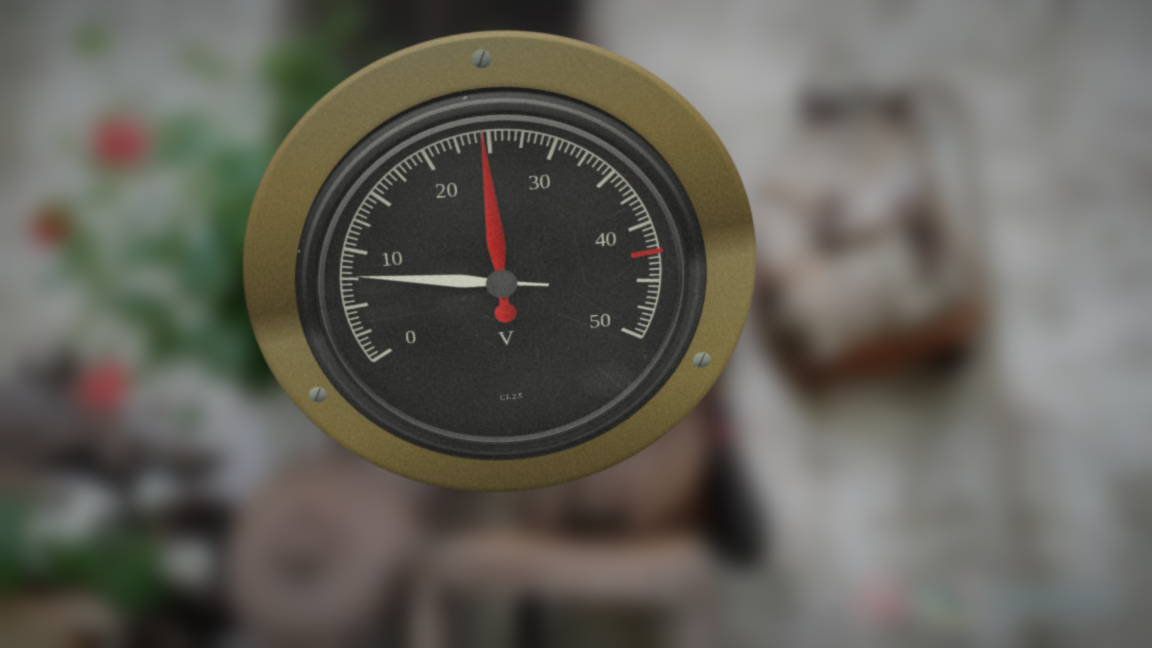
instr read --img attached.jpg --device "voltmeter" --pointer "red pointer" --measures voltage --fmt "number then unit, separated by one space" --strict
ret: 24.5 V
